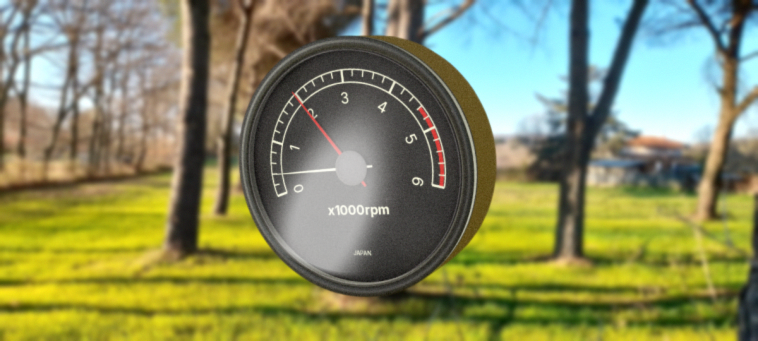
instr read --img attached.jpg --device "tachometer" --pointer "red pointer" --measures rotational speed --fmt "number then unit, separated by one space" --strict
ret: 2000 rpm
